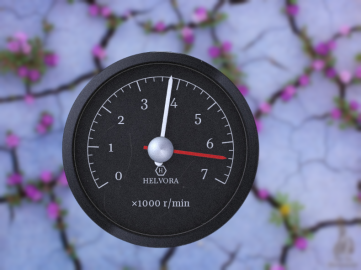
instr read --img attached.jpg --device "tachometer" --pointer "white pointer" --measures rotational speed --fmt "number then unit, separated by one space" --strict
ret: 3800 rpm
